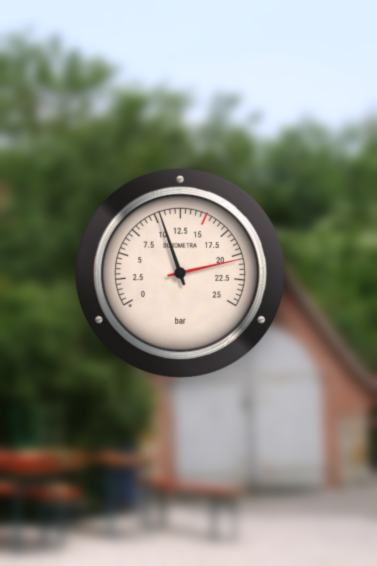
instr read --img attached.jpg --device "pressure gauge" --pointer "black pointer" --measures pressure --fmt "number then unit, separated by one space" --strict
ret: 10.5 bar
